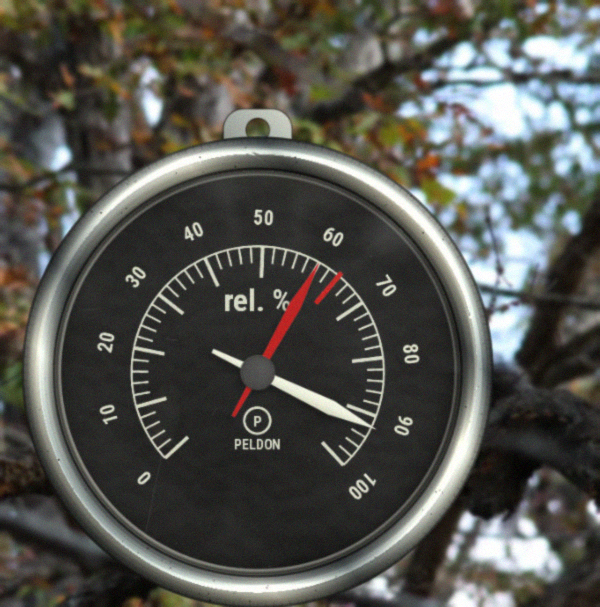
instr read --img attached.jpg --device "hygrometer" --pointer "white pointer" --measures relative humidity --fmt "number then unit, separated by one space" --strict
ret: 92 %
